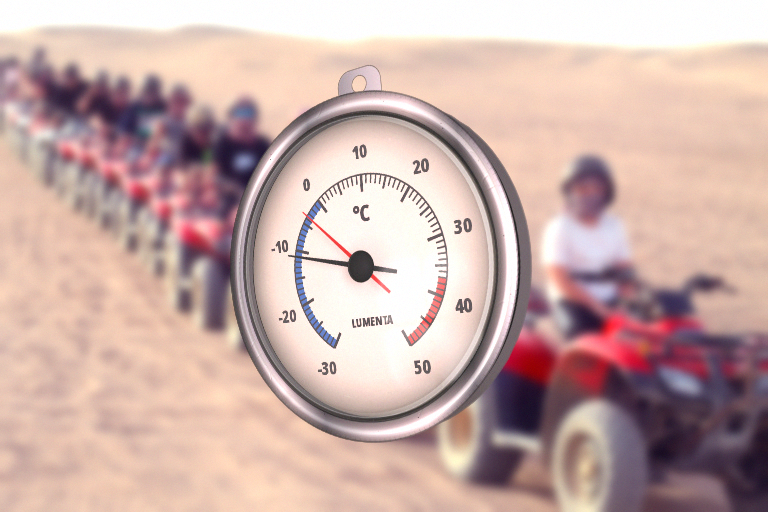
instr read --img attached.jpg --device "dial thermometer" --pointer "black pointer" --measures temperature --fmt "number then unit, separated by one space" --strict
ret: -11 °C
